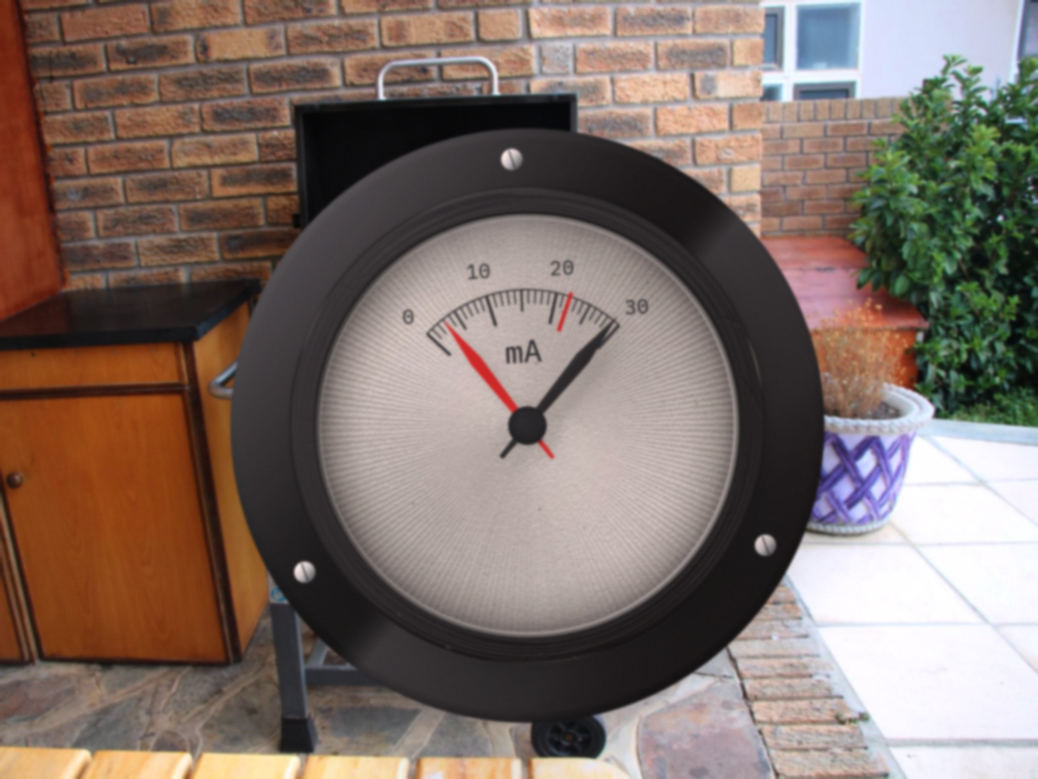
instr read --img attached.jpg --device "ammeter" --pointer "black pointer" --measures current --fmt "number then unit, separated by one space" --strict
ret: 29 mA
